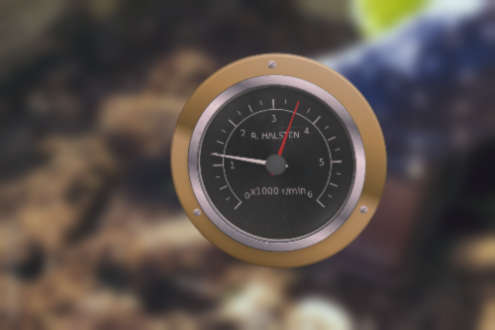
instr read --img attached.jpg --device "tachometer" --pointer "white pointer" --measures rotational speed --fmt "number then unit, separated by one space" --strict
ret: 1250 rpm
